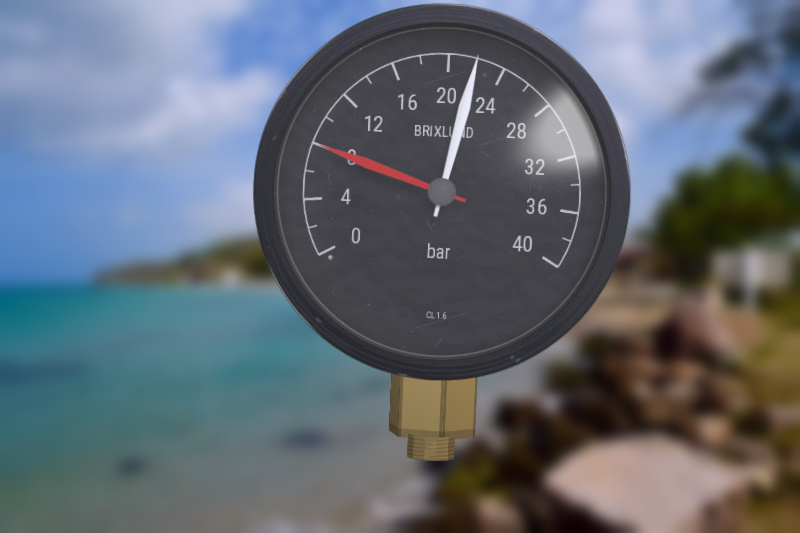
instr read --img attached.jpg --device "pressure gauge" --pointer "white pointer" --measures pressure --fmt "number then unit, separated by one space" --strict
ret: 22 bar
